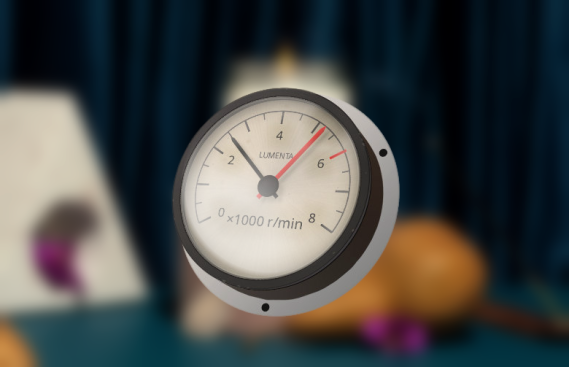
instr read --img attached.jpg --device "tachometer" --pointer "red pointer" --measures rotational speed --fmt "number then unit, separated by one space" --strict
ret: 5250 rpm
